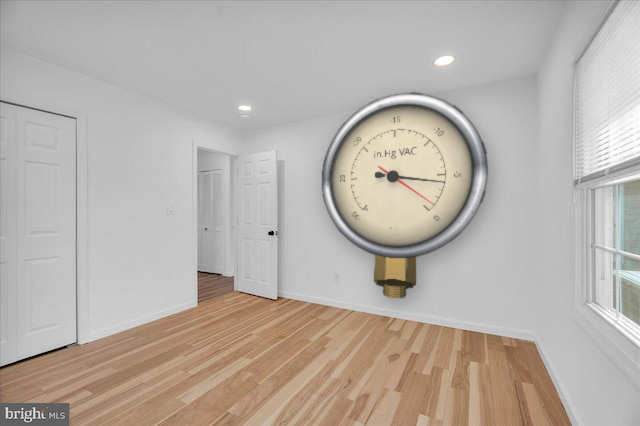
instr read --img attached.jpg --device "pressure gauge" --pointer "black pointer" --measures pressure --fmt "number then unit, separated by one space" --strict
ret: -4 inHg
